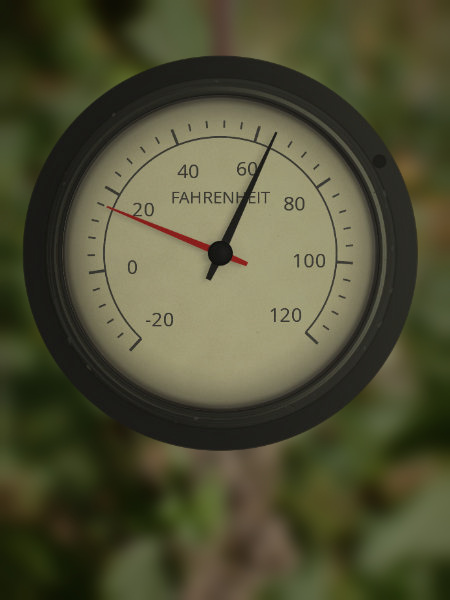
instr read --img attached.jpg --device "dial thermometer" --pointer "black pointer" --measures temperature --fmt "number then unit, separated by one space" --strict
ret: 64 °F
